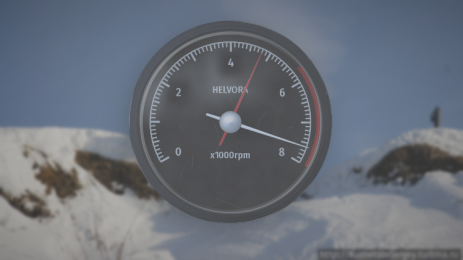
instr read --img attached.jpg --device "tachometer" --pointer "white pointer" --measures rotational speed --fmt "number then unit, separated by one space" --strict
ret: 7600 rpm
